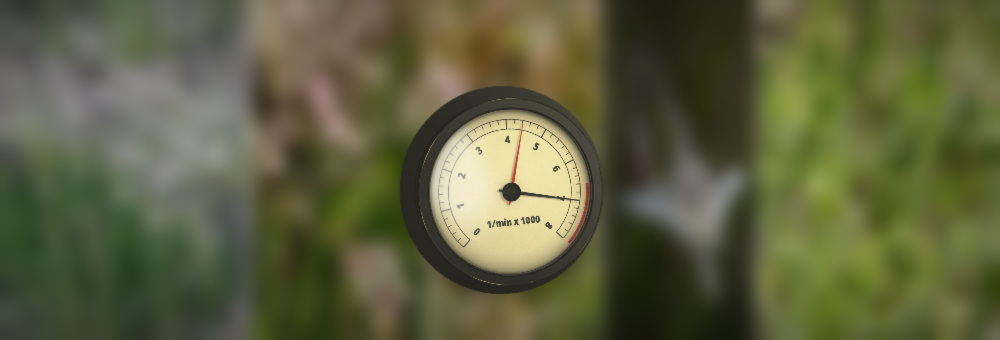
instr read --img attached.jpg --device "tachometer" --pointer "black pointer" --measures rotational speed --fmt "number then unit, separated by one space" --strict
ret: 7000 rpm
